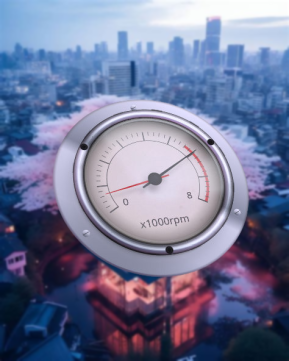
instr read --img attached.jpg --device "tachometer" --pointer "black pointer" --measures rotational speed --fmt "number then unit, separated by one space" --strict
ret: 6000 rpm
